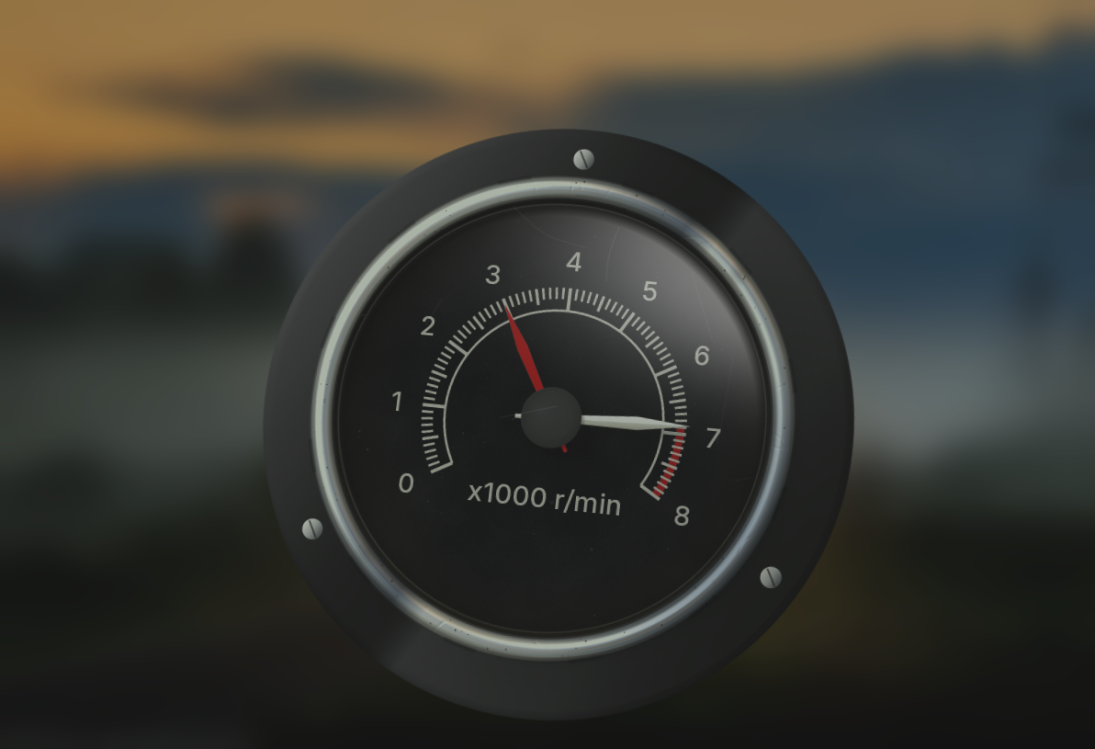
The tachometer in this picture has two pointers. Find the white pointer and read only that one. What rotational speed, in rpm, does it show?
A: 6900 rpm
